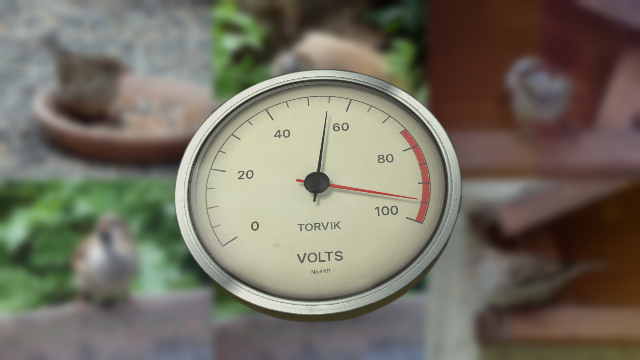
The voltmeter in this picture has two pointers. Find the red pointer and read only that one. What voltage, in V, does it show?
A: 95 V
